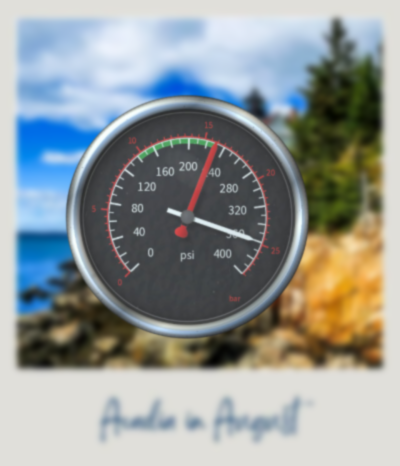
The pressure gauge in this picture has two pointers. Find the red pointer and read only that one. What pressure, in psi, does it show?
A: 230 psi
